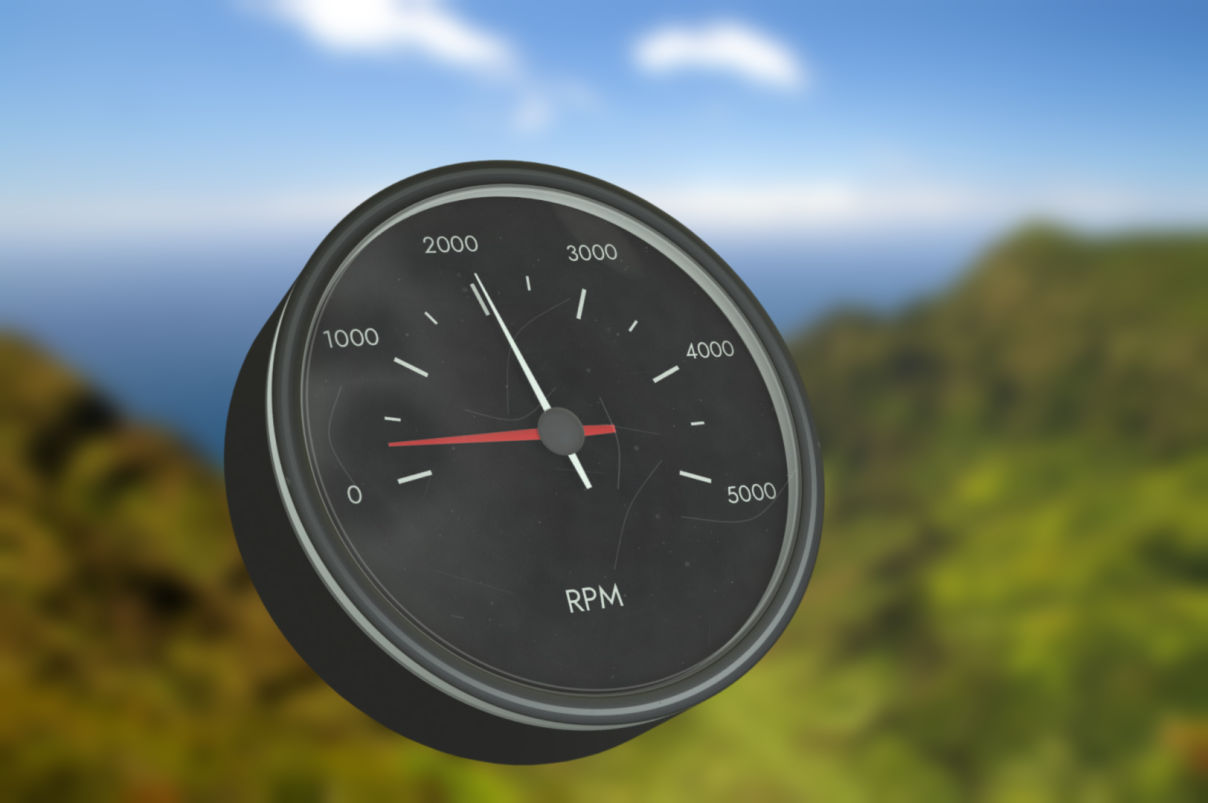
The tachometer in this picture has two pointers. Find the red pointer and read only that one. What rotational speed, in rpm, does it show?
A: 250 rpm
